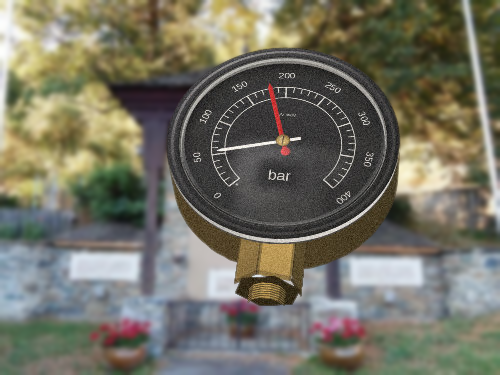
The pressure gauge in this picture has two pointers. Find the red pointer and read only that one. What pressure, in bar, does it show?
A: 180 bar
